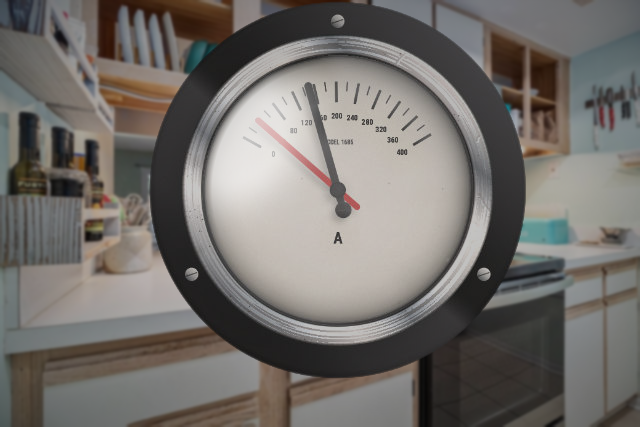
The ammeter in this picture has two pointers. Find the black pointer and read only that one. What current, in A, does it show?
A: 150 A
